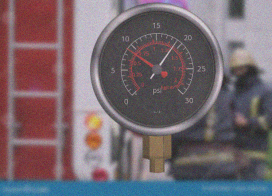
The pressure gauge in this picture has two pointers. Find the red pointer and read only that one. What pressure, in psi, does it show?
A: 9 psi
